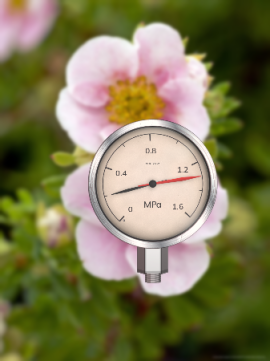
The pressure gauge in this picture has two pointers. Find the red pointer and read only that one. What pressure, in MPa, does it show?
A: 1.3 MPa
